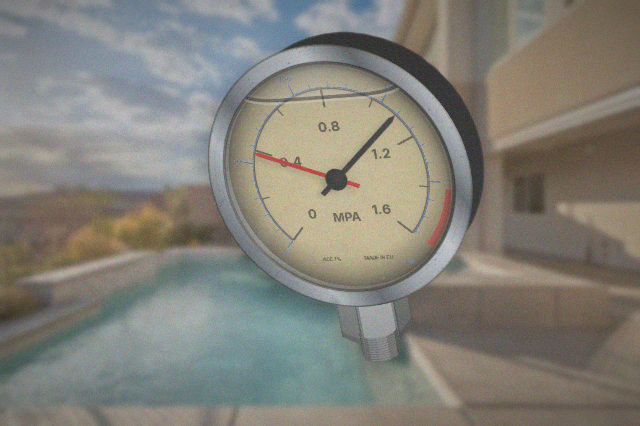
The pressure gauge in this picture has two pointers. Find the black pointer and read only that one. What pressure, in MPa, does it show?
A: 1.1 MPa
